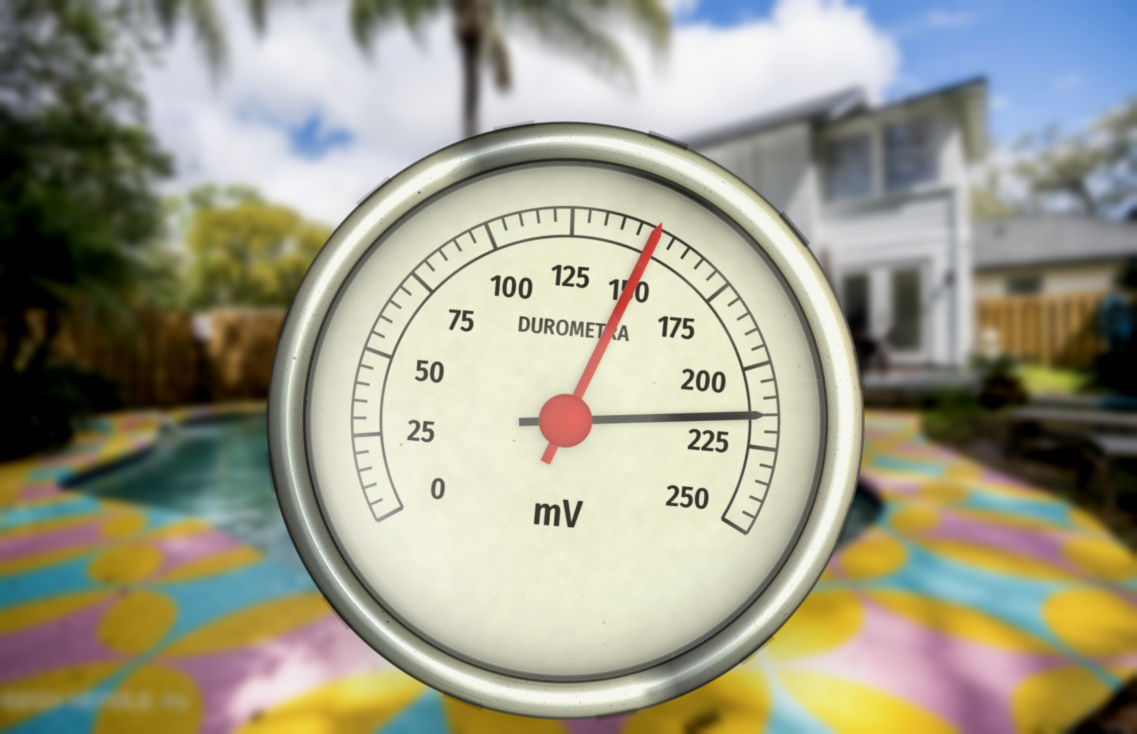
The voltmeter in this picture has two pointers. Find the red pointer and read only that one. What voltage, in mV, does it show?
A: 150 mV
